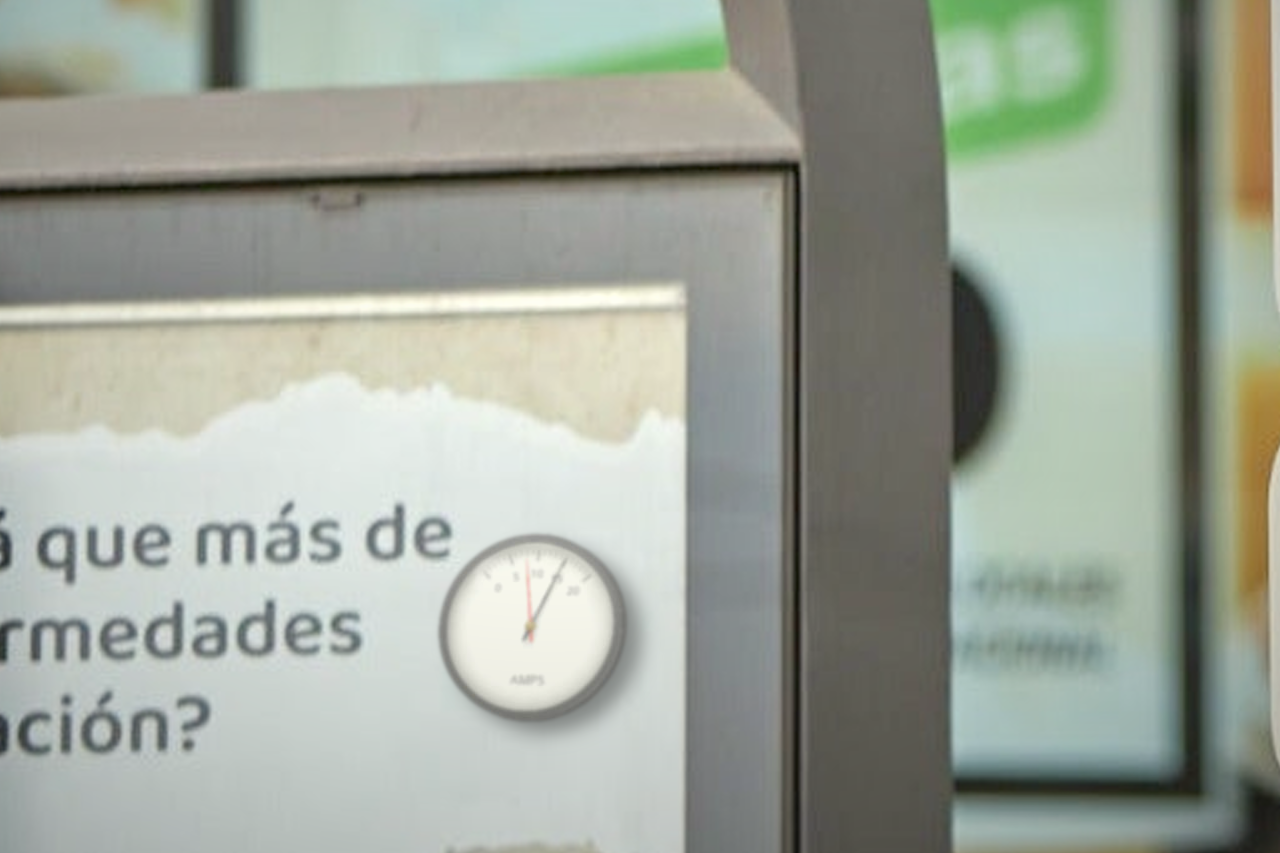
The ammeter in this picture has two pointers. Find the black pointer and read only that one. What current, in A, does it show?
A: 15 A
